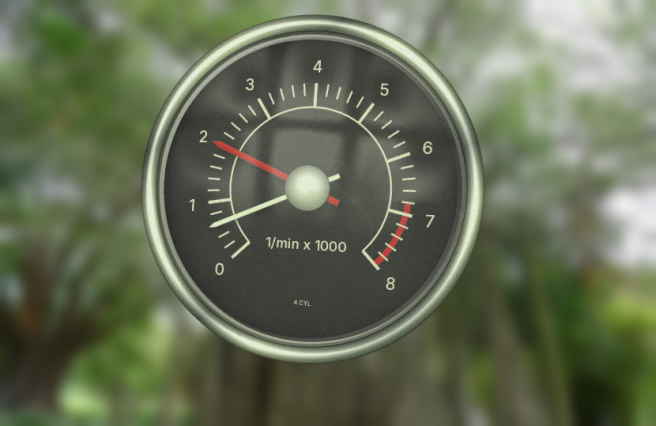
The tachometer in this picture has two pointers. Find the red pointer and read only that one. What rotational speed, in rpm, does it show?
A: 2000 rpm
